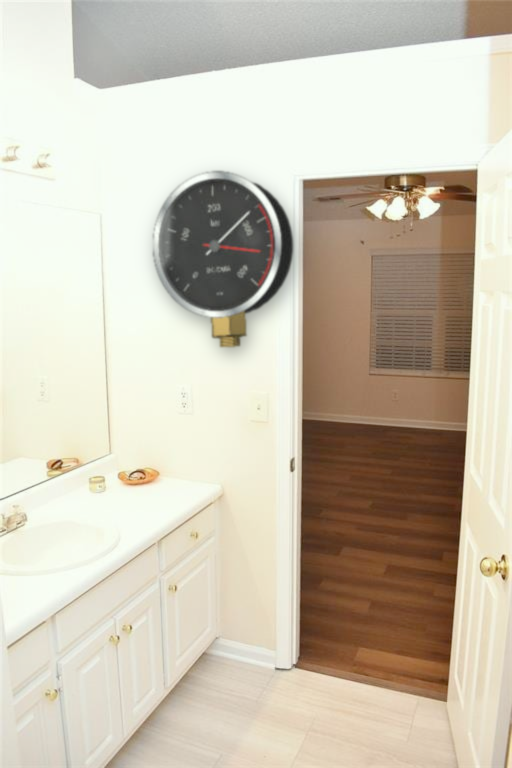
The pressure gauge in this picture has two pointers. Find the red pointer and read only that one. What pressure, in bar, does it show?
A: 350 bar
